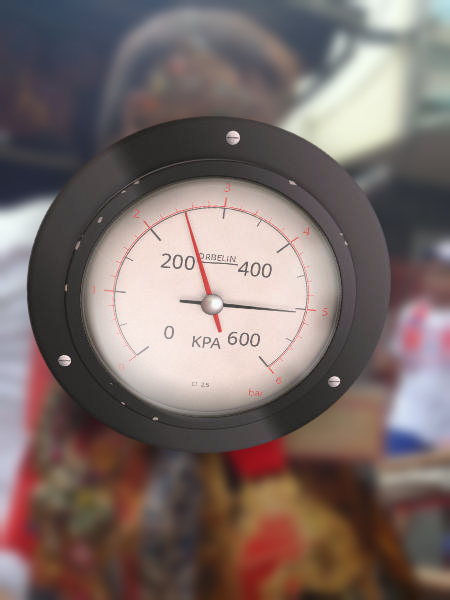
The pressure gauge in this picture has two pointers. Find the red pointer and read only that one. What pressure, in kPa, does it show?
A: 250 kPa
